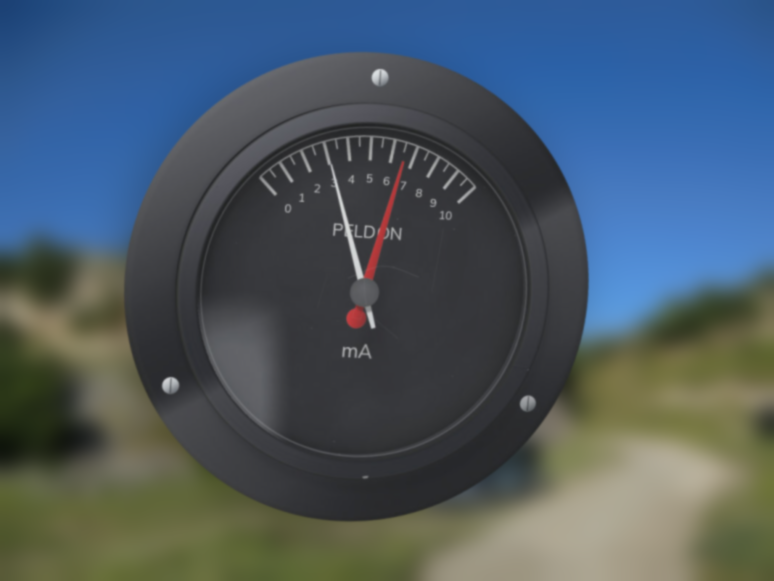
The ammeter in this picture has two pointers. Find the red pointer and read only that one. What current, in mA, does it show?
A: 6.5 mA
